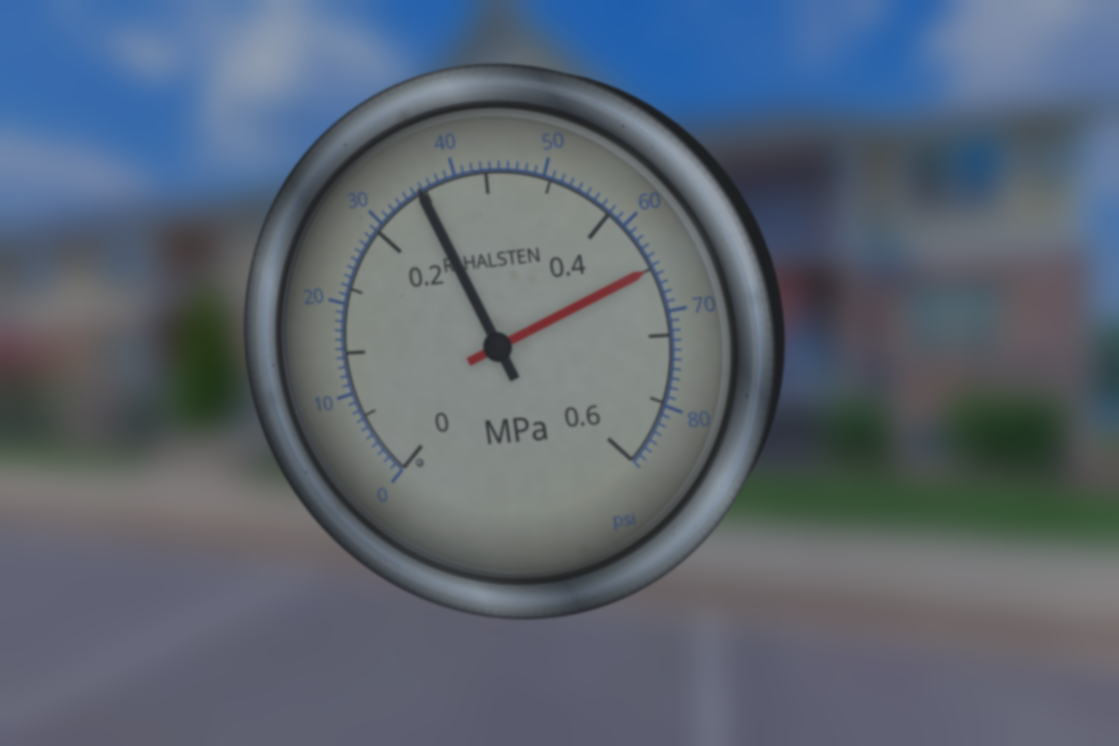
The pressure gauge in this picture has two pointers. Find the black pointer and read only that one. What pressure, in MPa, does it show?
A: 0.25 MPa
